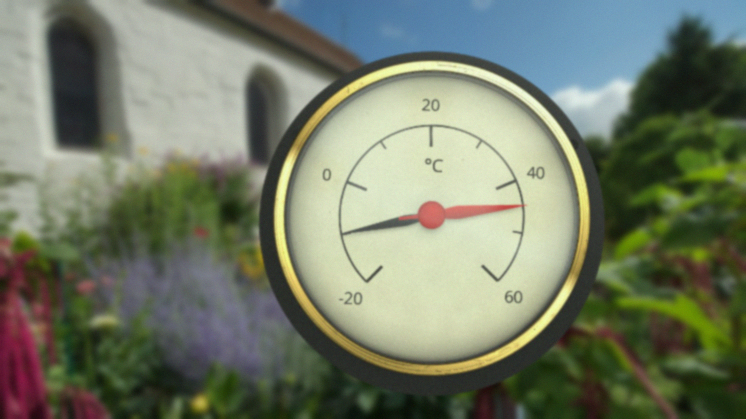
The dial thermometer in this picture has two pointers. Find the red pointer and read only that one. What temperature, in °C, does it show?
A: 45 °C
